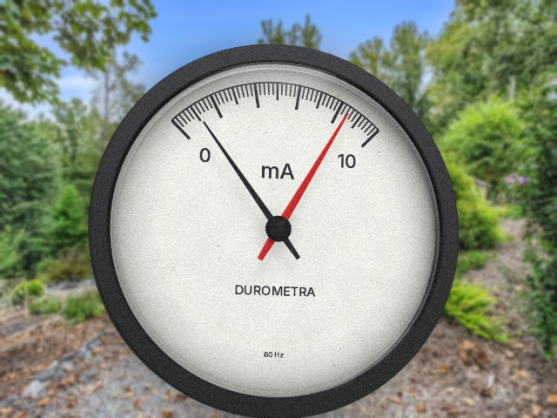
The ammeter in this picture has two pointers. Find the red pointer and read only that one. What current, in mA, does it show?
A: 8.4 mA
